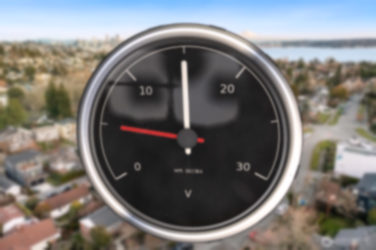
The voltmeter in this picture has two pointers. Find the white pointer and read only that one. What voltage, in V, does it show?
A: 15 V
